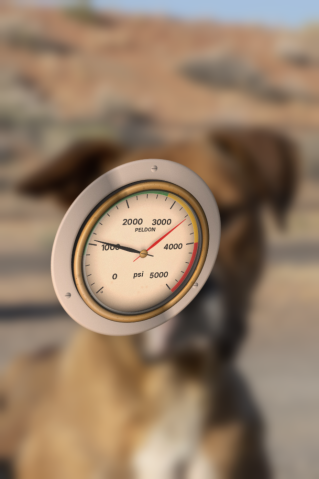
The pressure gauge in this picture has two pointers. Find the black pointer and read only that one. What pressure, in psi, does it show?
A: 1100 psi
